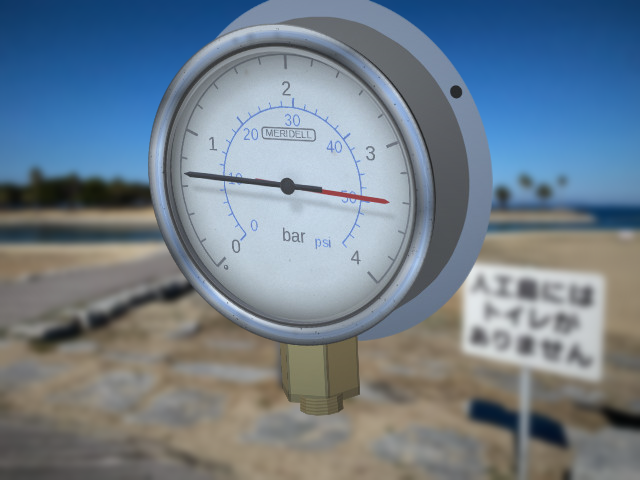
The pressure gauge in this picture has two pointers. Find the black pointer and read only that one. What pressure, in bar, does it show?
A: 0.7 bar
